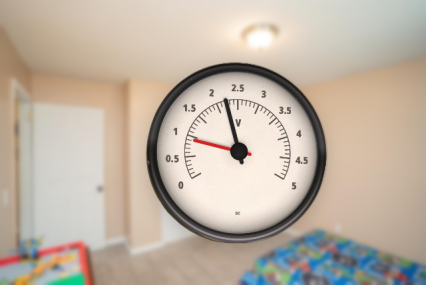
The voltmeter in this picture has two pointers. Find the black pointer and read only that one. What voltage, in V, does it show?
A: 2.2 V
